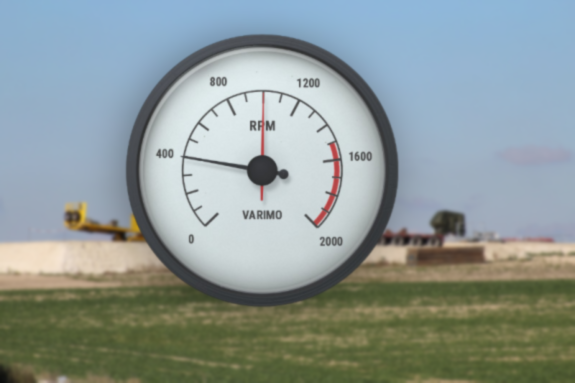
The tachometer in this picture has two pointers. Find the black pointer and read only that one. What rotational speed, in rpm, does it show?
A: 400 rpm
